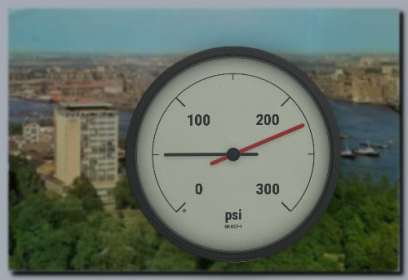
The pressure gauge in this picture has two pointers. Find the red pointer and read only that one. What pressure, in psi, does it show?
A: 225 psi
